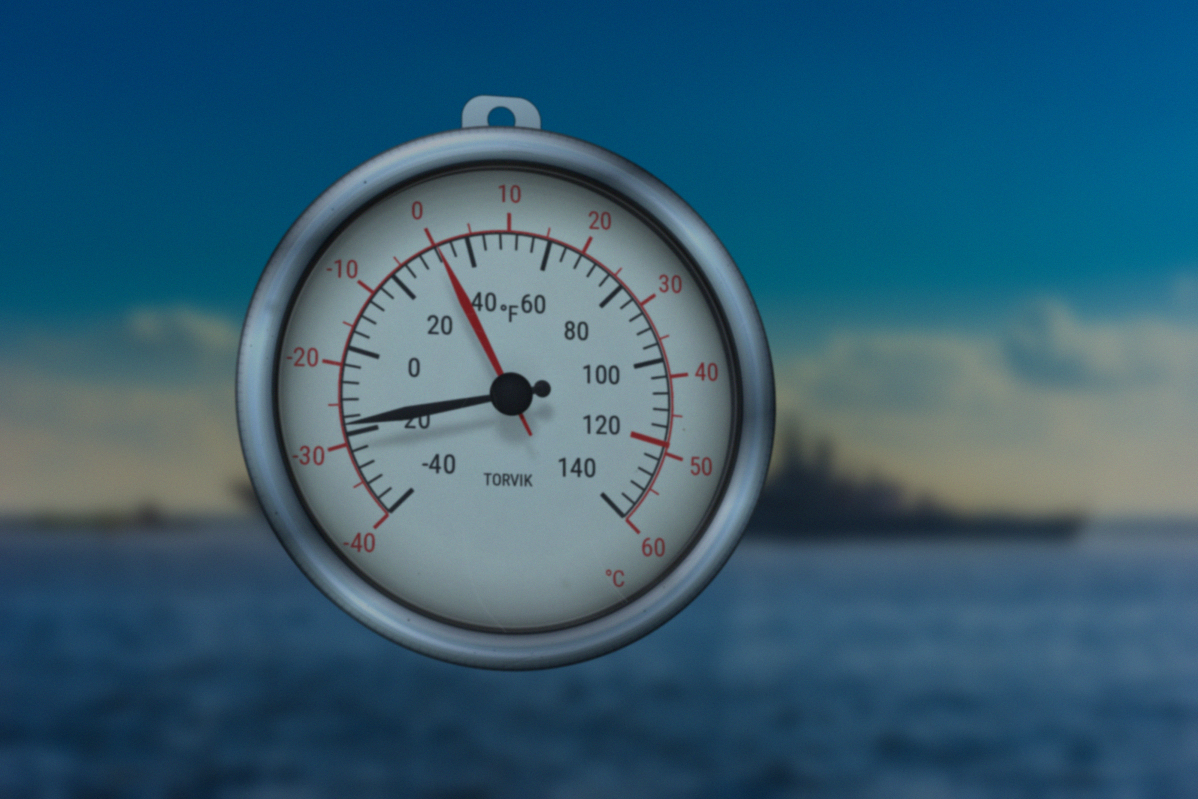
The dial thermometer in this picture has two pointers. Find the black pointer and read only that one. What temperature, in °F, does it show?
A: -18 °F
